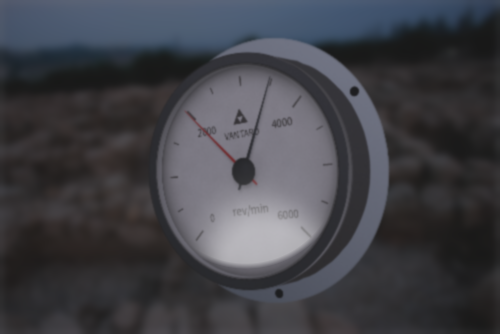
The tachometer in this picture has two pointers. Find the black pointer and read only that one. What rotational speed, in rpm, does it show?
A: 3500 rpm
